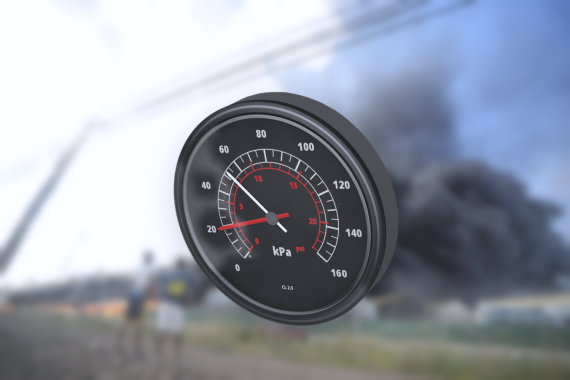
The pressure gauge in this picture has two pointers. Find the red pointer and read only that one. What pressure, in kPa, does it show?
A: 20 kPa
